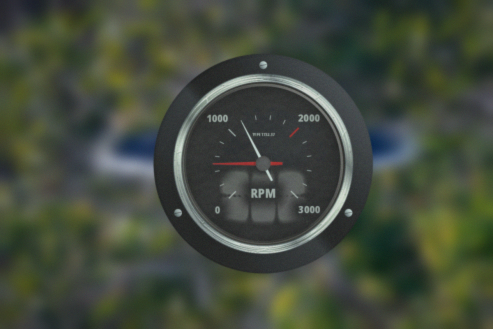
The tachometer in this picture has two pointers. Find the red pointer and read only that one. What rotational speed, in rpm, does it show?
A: 500 rpm
